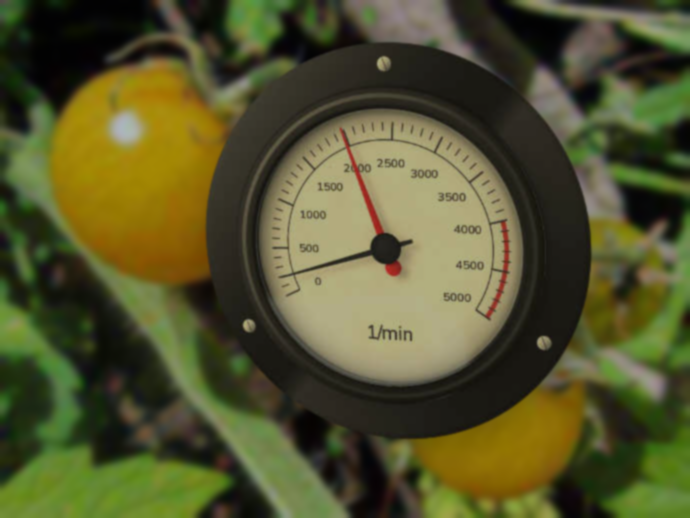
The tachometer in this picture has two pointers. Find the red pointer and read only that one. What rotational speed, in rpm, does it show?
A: 2000 rpm
